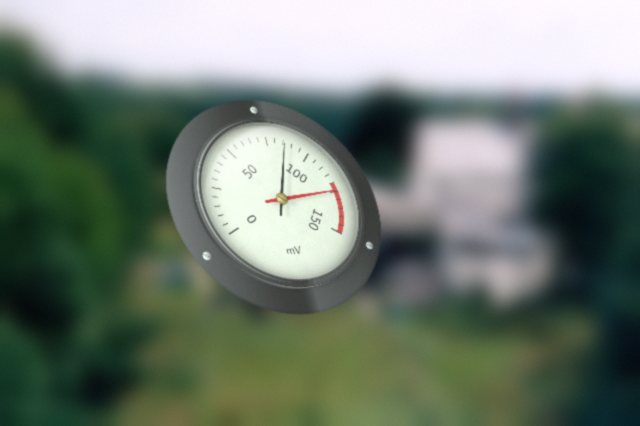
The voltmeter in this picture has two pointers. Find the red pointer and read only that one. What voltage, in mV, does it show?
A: 125 mV
